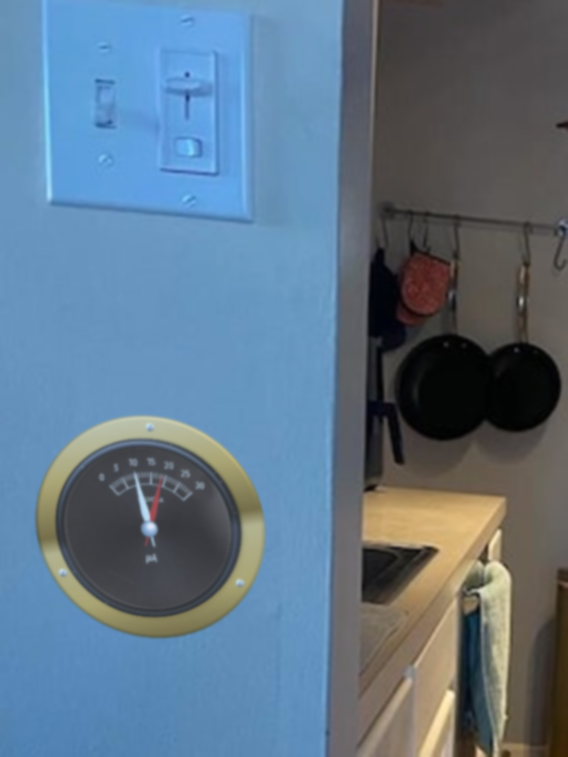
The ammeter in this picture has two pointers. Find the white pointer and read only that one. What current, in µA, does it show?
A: 10 µA
